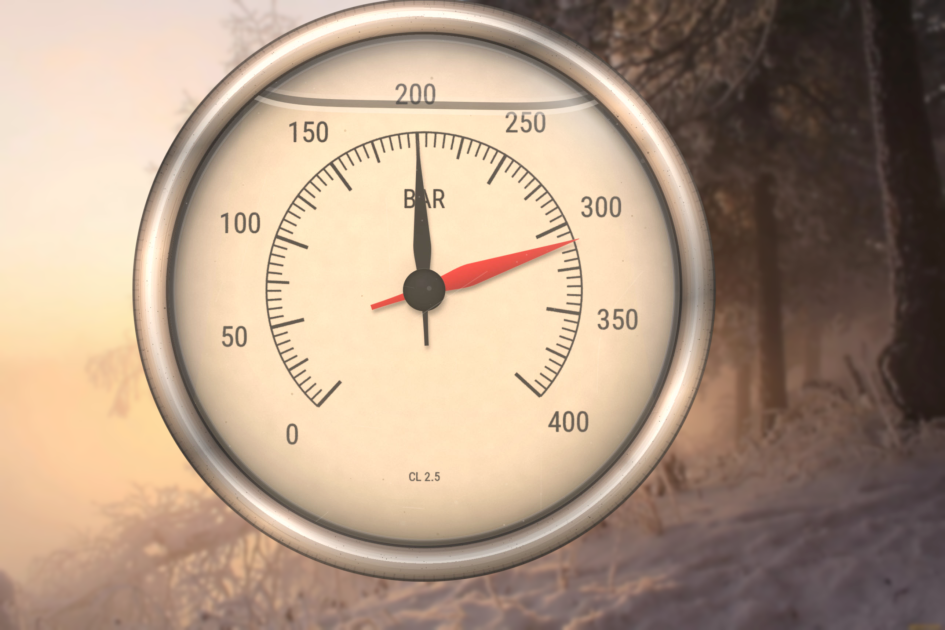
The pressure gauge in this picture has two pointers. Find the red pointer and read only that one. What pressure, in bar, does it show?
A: 310 bar
